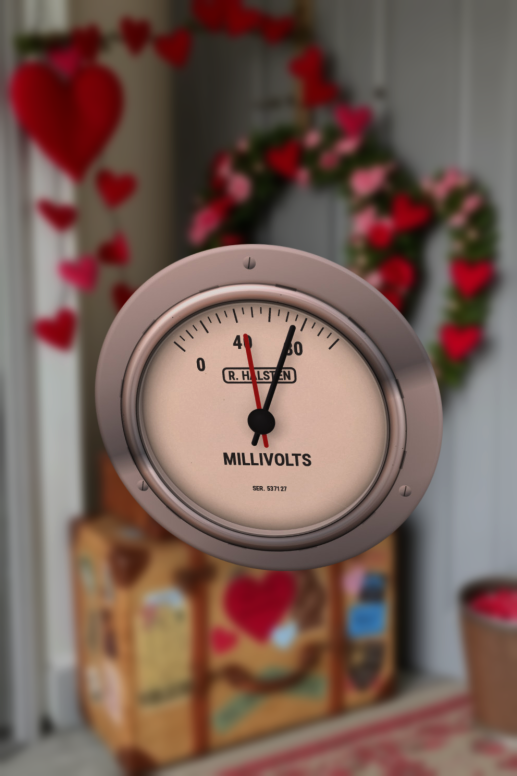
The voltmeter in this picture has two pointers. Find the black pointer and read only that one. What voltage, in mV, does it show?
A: 75 mV
